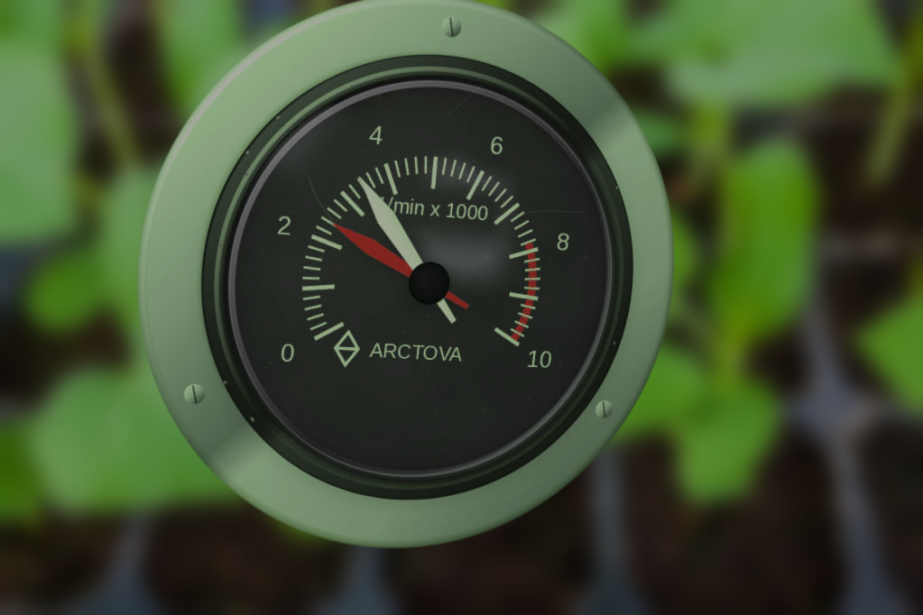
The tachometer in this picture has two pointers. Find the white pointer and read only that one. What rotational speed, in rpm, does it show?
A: 3400 rpm
